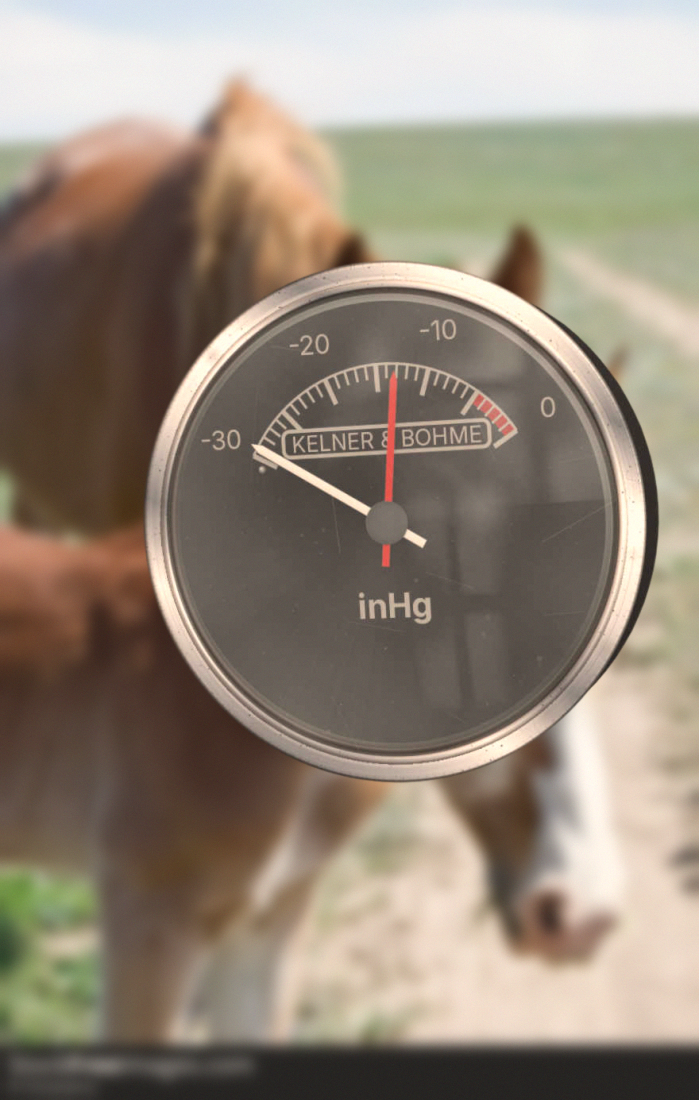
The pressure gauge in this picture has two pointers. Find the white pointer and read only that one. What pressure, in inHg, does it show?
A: -29 inHg
